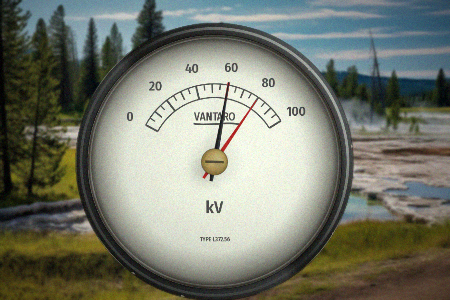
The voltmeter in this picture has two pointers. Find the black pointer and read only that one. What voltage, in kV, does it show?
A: 60 kV
